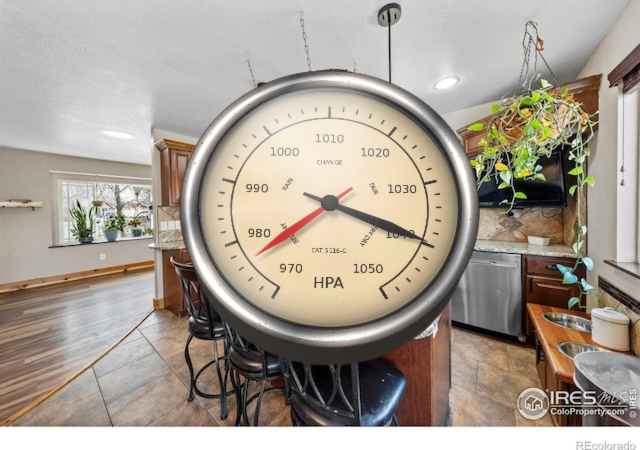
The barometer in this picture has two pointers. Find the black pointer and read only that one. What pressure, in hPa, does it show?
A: 1040 hPa
